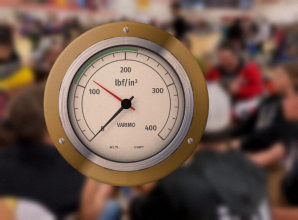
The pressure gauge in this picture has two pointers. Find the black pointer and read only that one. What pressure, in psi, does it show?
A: 0 psi
